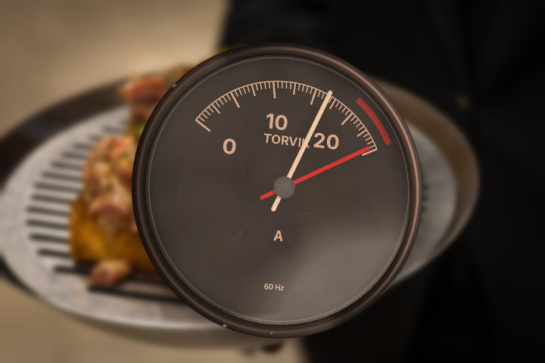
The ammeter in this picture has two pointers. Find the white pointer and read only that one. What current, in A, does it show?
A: 16.5 A
